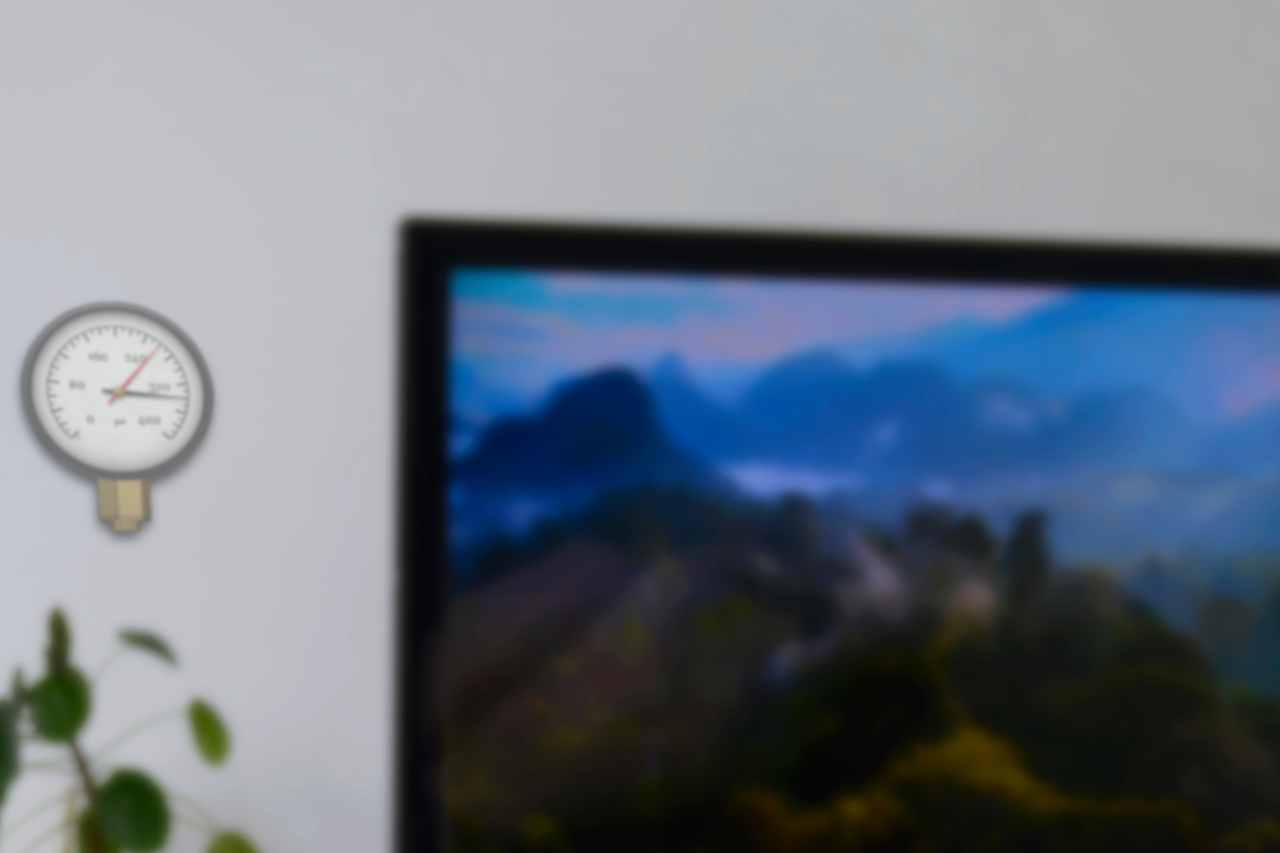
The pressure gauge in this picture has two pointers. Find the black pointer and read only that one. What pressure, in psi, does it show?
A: 340 psi
